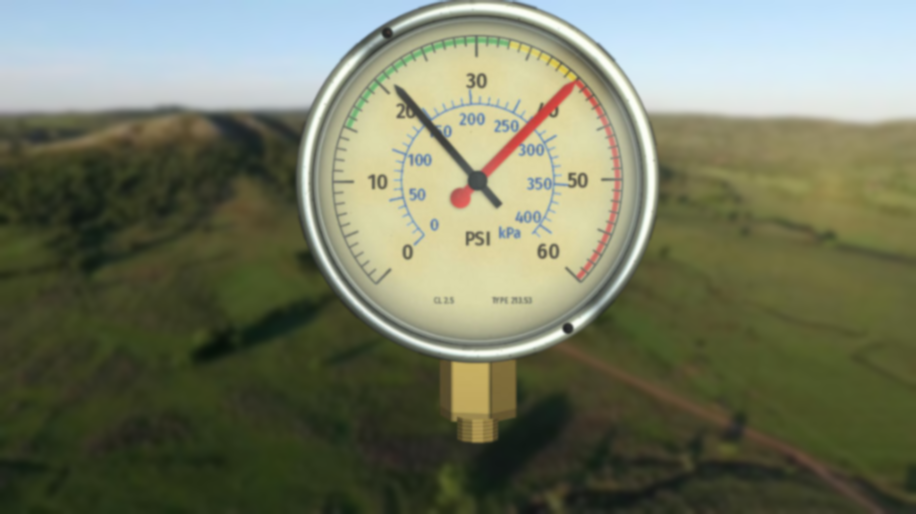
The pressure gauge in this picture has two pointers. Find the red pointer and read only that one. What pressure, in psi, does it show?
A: 40 psi
